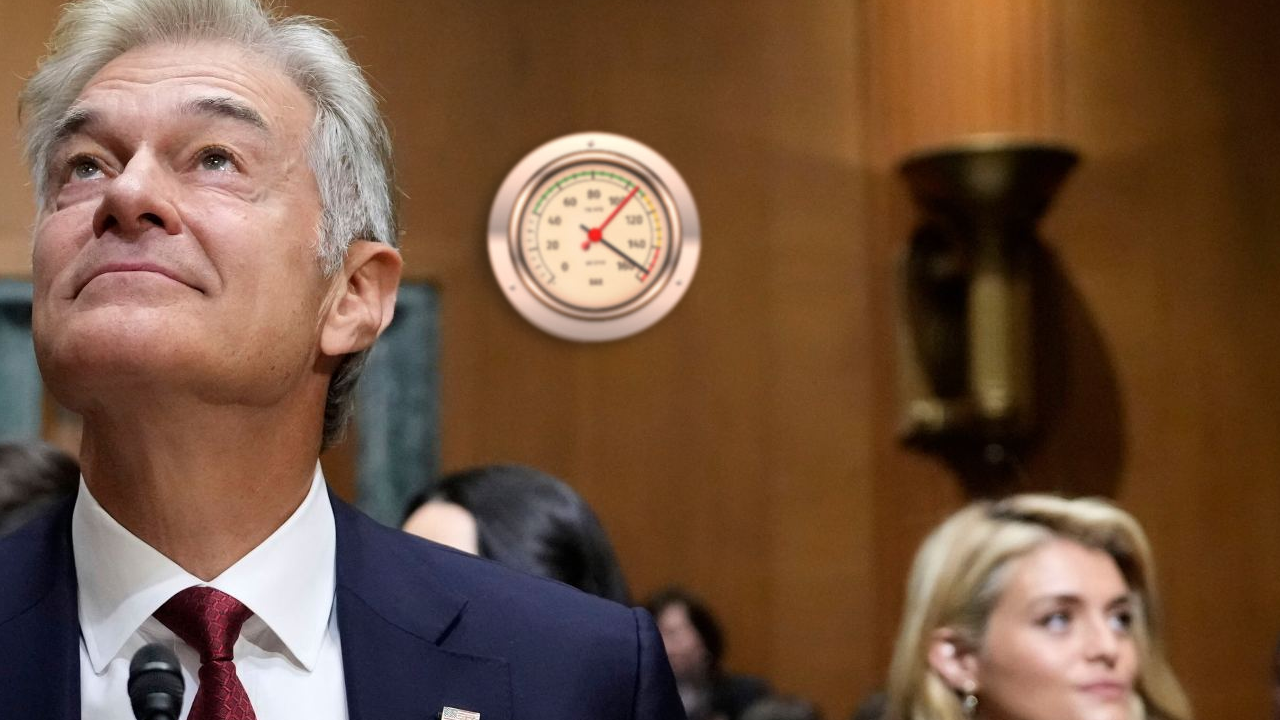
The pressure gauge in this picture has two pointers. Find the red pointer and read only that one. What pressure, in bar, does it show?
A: 105 bar
